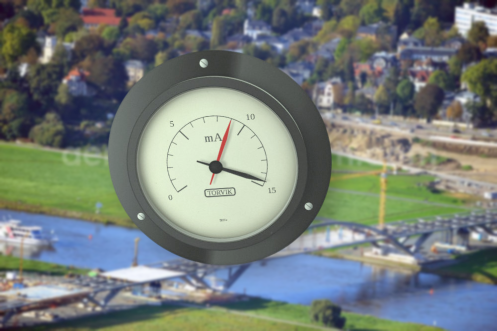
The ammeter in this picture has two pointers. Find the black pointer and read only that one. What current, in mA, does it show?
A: 14.5 mA
